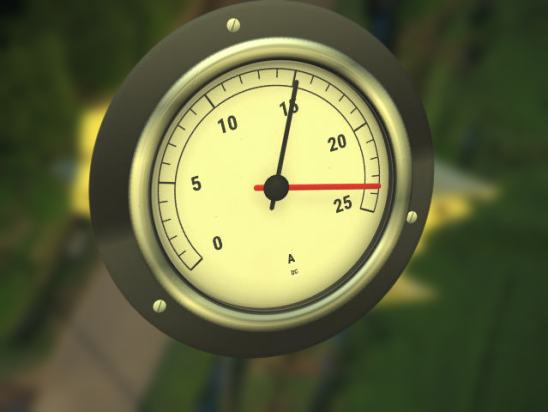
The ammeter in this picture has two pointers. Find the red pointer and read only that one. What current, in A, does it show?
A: 23.5 A
